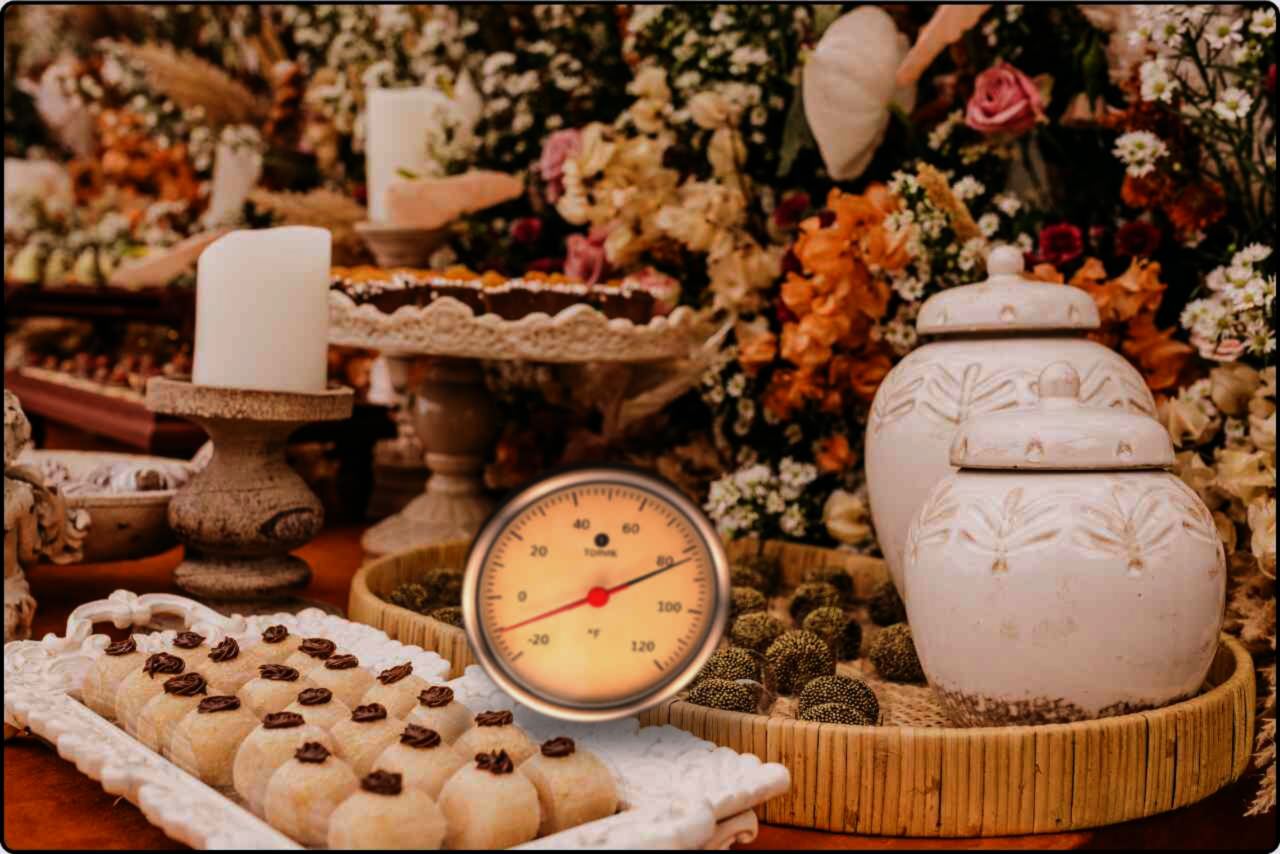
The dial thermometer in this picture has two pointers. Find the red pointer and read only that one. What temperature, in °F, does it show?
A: -10 °F
